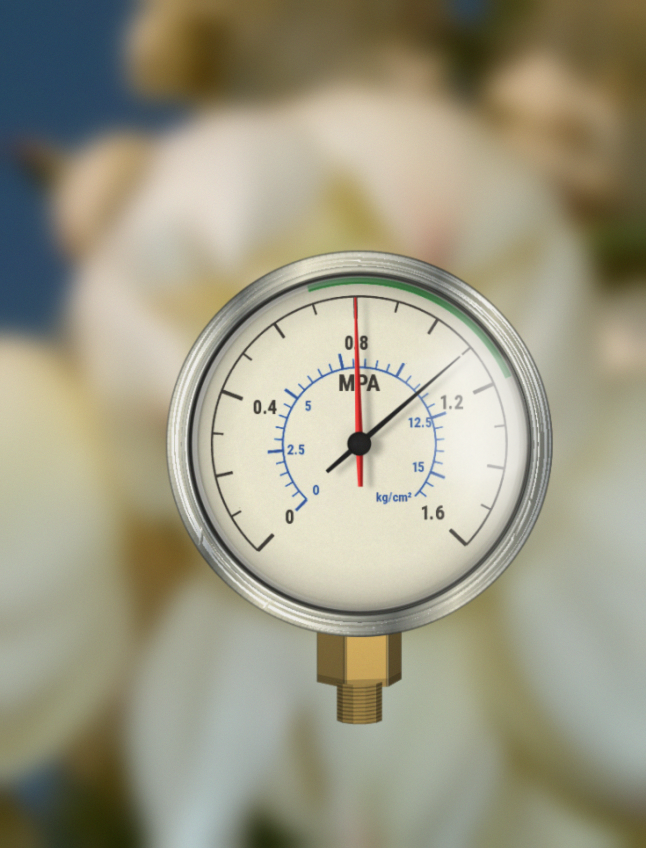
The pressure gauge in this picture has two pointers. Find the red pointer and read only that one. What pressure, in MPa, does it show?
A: 0.8 MPa
